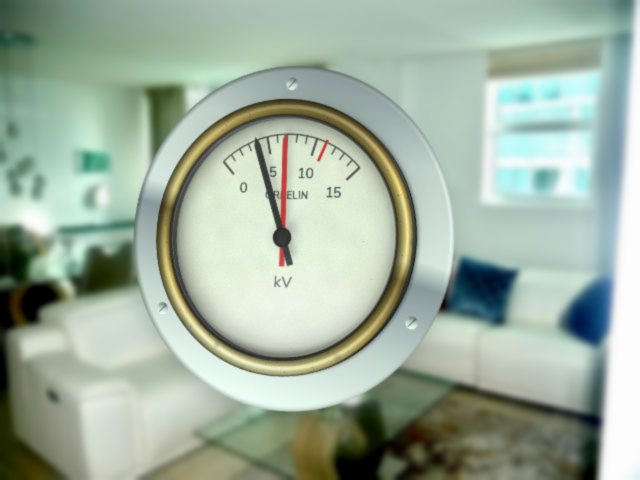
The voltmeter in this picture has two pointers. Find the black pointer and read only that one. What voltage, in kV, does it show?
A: 4 kV
